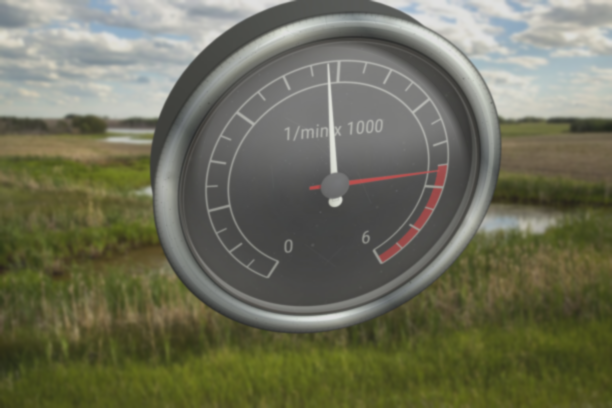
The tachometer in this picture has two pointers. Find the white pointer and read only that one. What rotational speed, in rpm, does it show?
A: 2875 rpm
